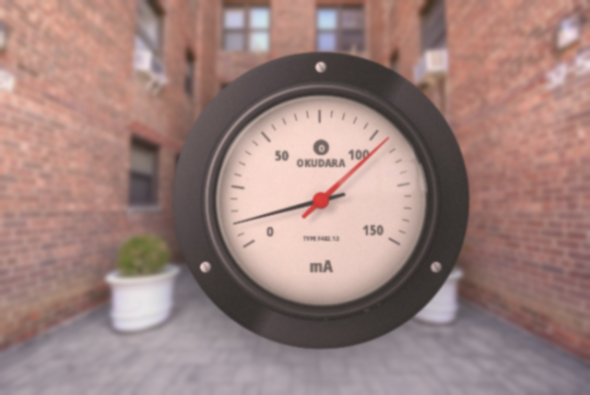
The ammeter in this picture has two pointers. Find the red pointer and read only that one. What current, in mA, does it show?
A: 105 mA
